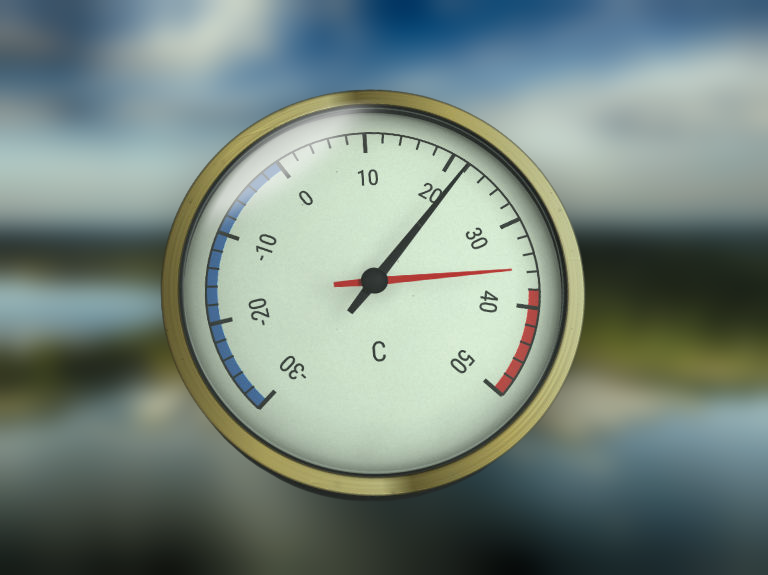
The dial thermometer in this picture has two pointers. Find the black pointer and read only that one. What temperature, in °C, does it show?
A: 22 °C
